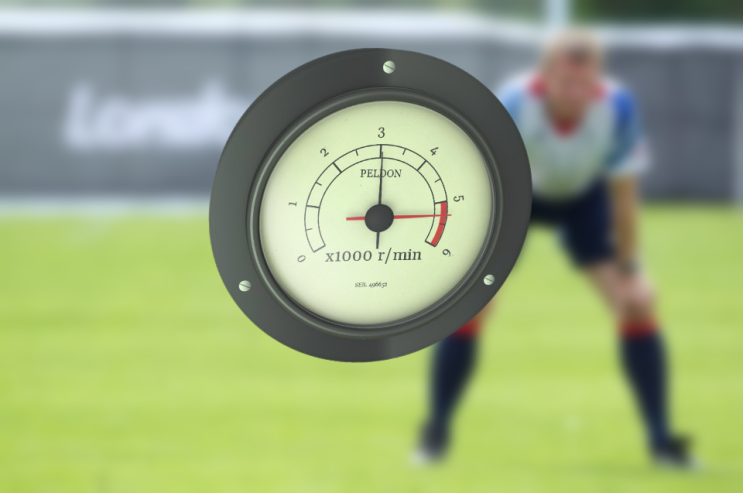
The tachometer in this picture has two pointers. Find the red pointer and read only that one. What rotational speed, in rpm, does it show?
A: 5250 rpm
